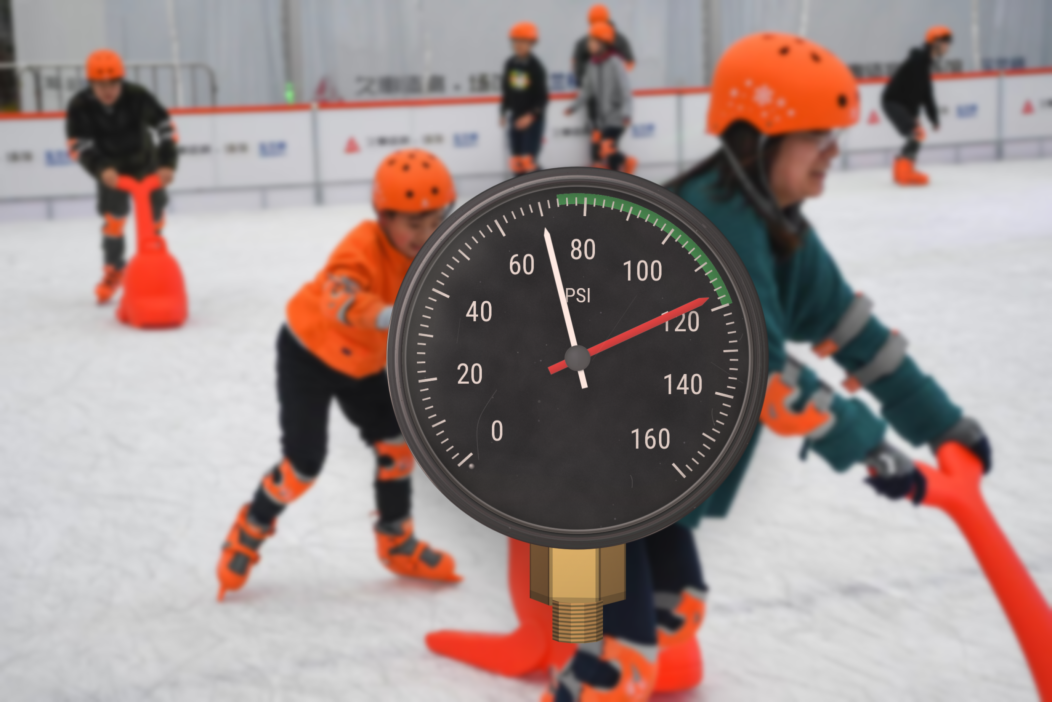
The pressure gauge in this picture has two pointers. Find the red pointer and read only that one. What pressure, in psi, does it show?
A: 117 psi
